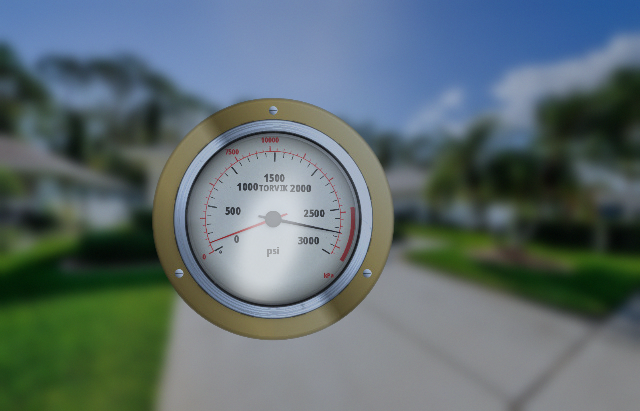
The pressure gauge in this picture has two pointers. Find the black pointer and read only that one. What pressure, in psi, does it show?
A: 2750 psi
